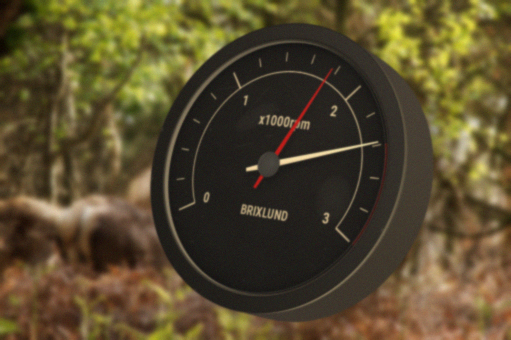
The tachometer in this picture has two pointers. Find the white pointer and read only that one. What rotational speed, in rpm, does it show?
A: 2400 rpm
